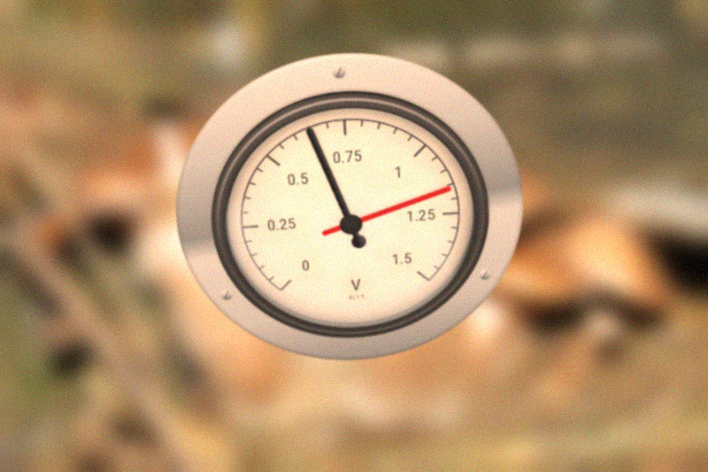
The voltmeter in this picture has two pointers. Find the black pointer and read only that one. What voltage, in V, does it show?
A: 0.65 V
